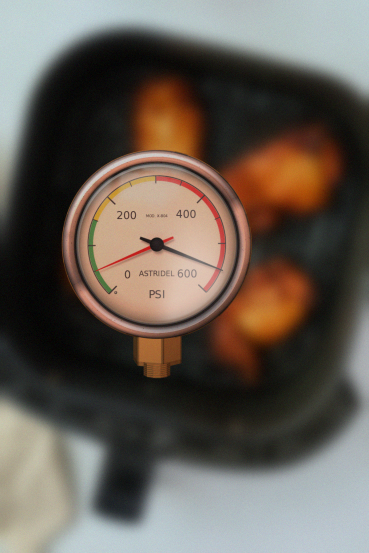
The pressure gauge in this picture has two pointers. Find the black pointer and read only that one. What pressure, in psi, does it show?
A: 550 psi
